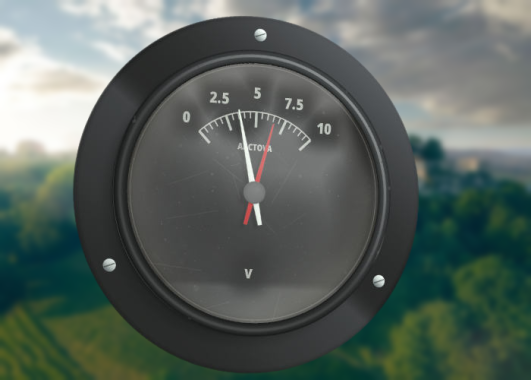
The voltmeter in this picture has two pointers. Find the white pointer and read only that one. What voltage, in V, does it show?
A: 3.5 V
